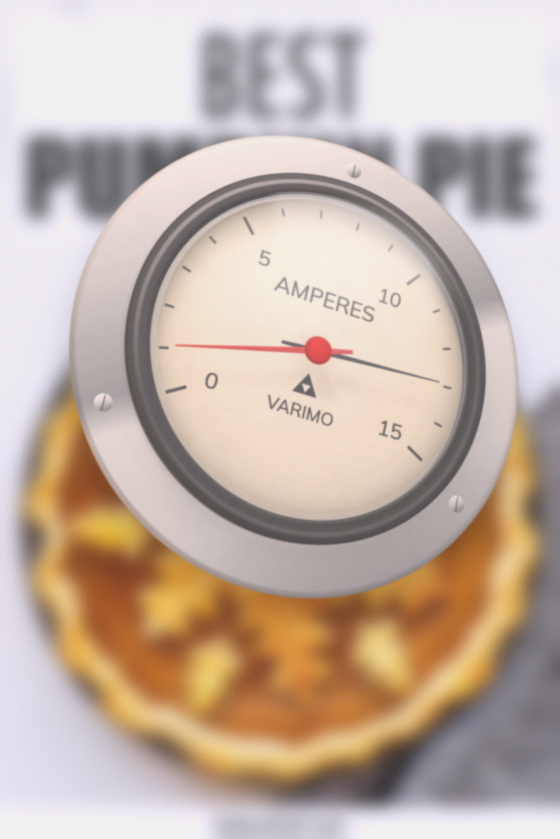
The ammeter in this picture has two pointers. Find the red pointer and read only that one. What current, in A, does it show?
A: 1 A
